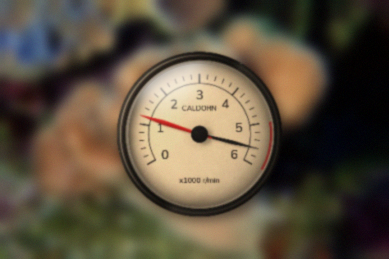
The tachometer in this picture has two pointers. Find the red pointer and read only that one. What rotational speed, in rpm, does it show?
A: 1200 rpm
